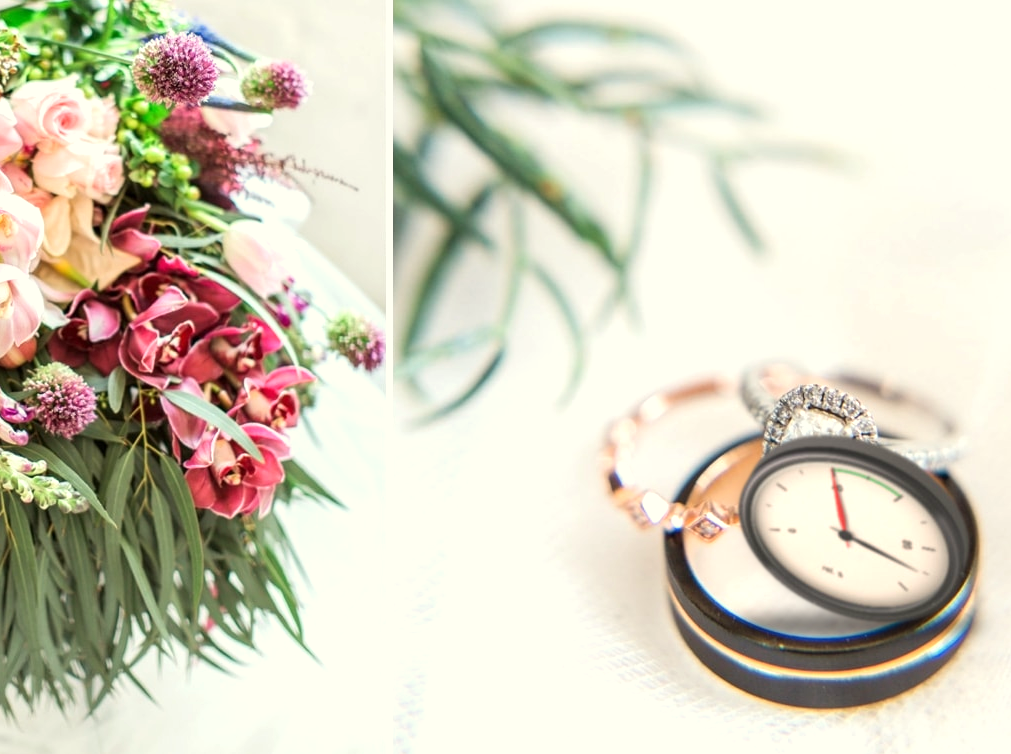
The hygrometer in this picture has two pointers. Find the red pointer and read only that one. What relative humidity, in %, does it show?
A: 40 %
